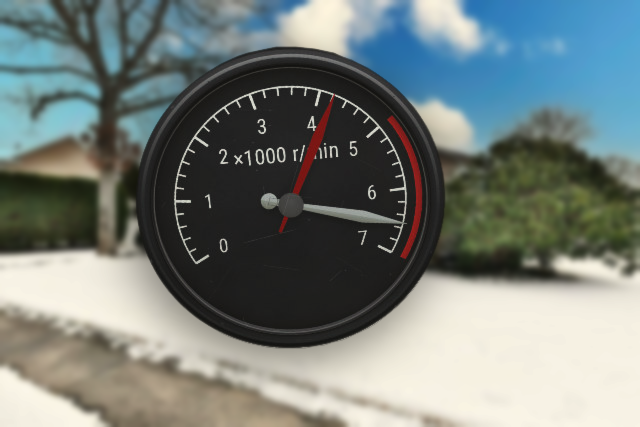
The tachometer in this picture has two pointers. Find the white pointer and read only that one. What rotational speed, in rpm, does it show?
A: 6500 rpm
